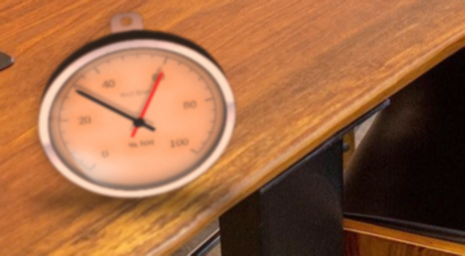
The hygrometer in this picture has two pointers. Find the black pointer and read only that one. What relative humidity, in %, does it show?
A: 32 %
